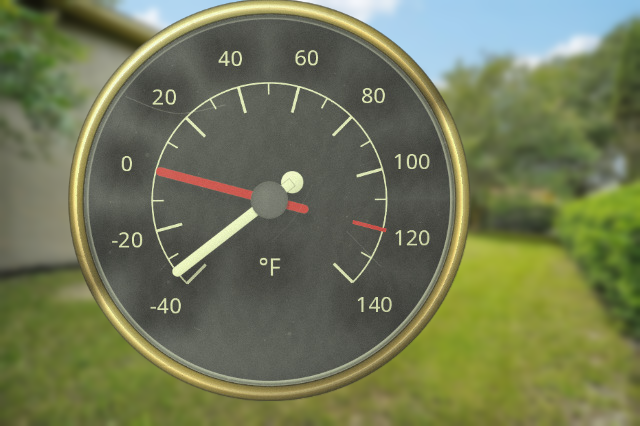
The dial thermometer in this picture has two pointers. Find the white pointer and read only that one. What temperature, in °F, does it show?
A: -35 °F
